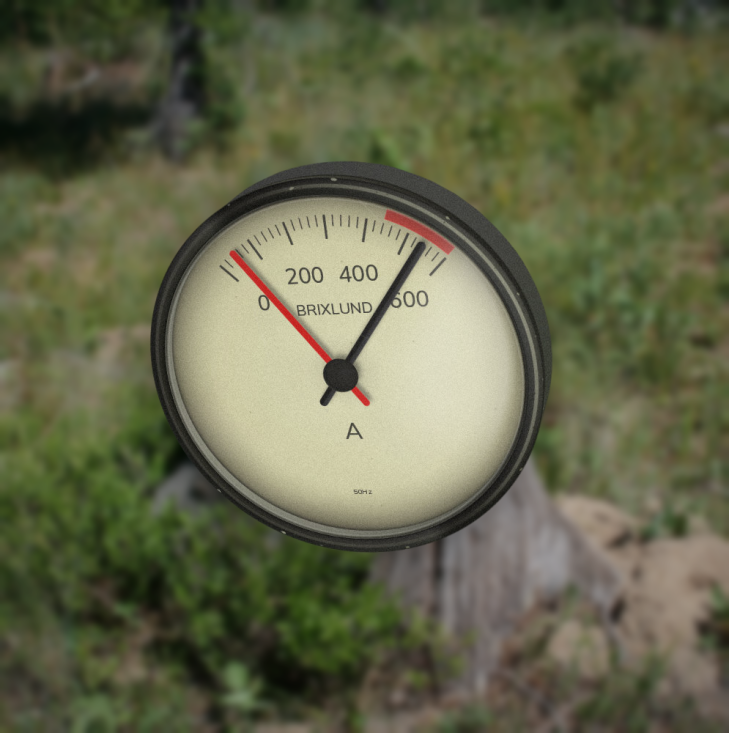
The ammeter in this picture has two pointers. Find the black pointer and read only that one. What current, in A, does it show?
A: 540 A
